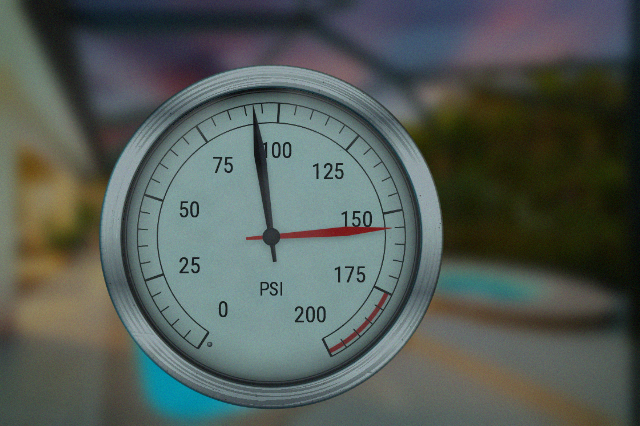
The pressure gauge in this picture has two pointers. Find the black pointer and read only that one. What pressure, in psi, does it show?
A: 92.5 psi
